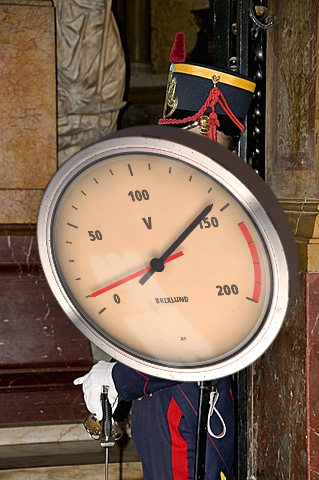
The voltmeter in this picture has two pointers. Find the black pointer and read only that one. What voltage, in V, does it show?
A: 145 V
